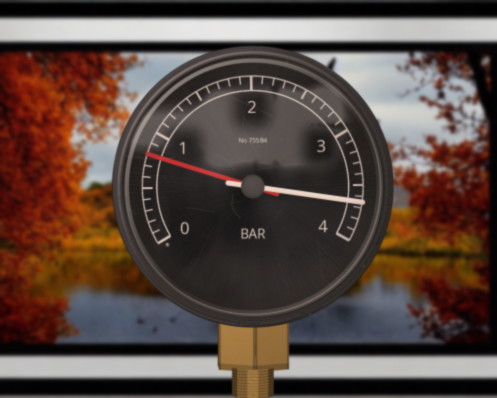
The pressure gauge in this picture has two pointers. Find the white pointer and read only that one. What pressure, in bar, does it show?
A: 3.65 bar
